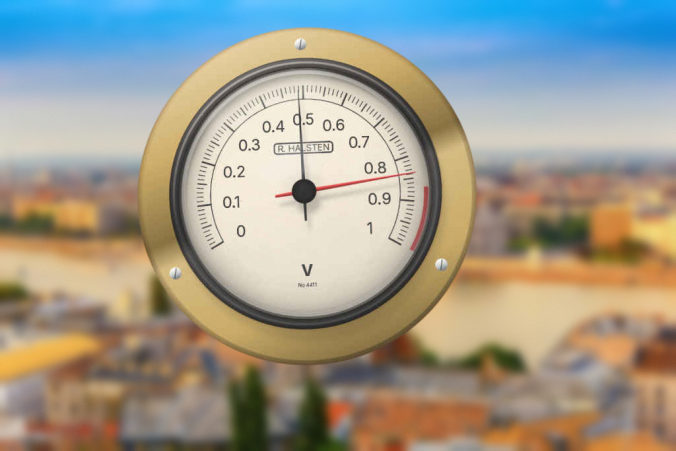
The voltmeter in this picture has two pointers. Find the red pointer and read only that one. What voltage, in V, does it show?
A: 0.84 V
